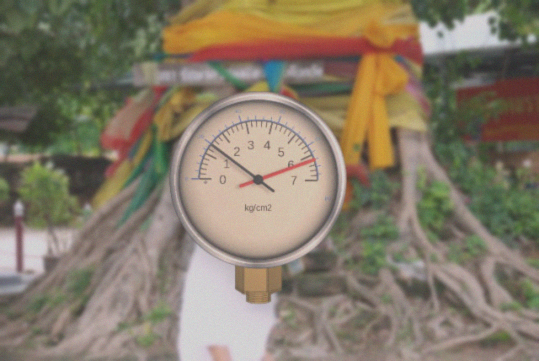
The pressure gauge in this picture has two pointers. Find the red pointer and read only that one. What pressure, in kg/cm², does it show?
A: 6.2 kg/cm²
